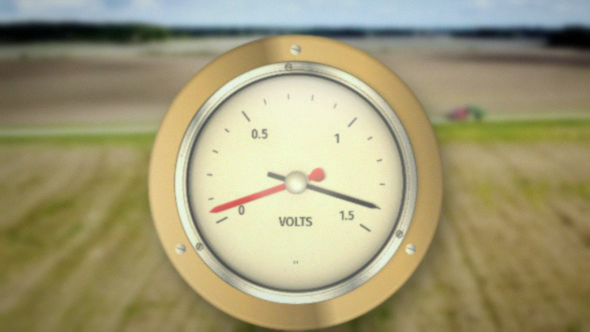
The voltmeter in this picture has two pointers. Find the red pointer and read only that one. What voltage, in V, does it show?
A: 0.05 V
